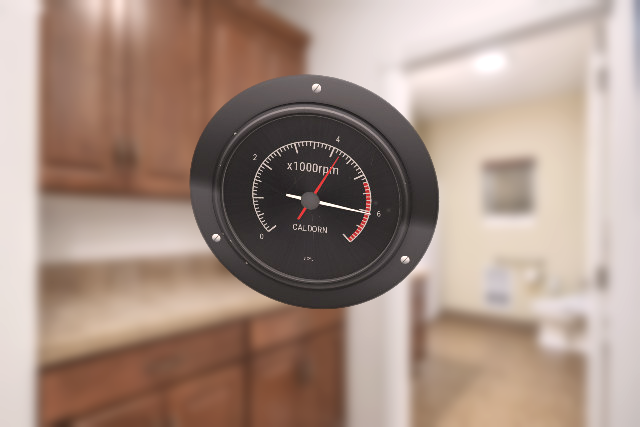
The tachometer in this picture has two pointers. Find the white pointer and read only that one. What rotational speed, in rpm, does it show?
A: 6000 rpm
